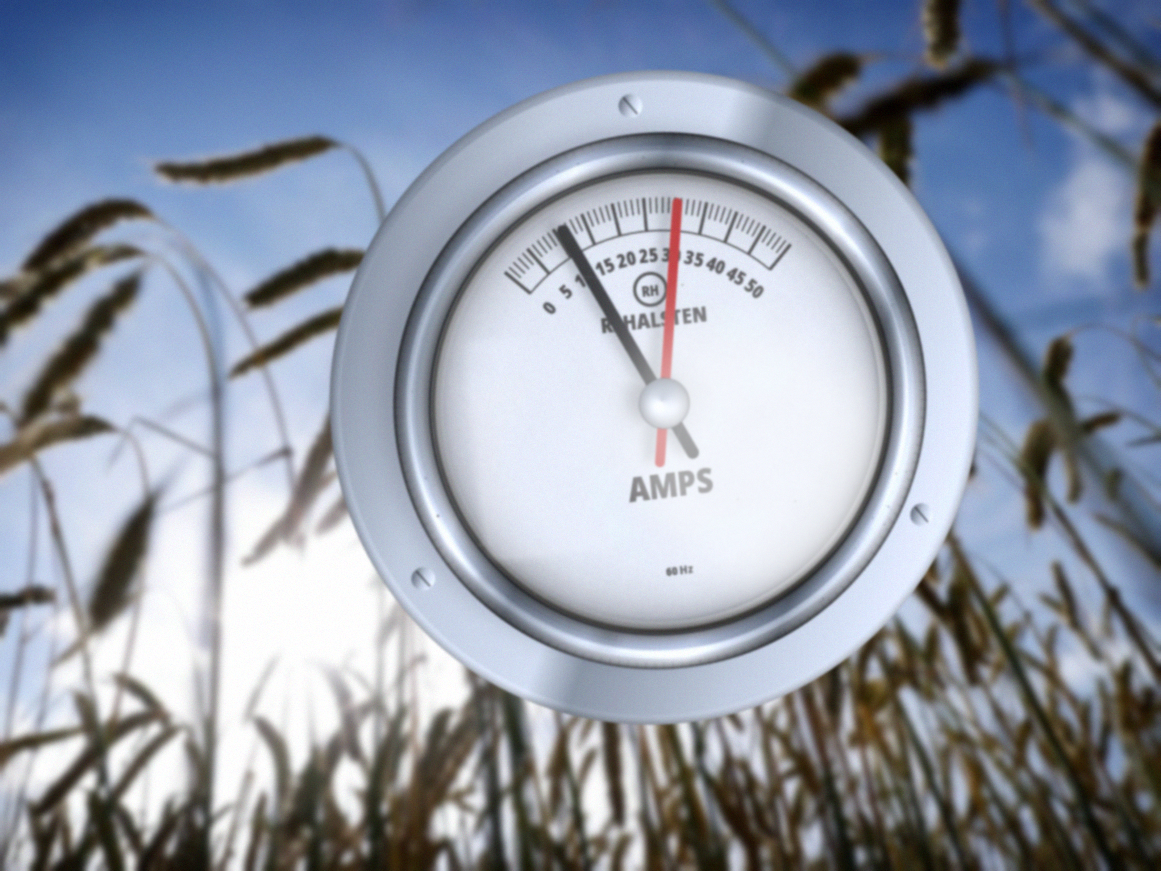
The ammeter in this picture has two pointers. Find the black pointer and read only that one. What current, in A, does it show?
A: 11 A
